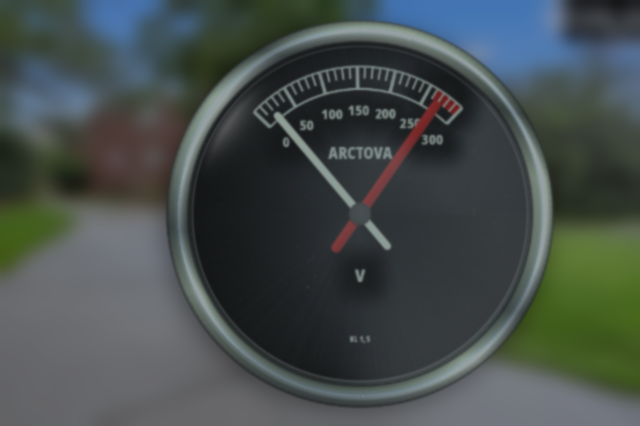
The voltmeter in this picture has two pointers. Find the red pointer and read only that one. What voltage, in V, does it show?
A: 270 V
